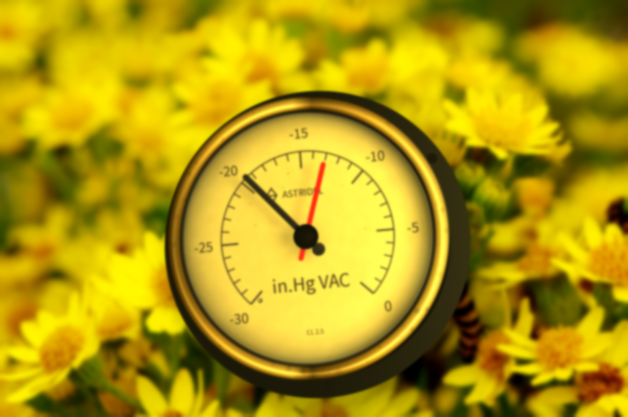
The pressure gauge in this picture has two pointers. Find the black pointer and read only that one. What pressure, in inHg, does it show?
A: -19.5 inHg
